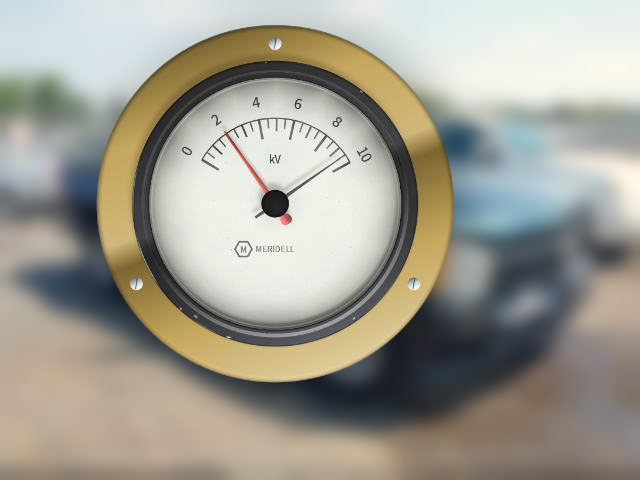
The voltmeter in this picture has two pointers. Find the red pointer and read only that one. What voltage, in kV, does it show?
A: 2 kV
